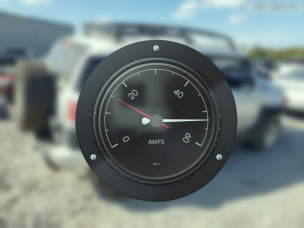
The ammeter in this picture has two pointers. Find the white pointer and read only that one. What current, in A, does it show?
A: 52.5 A
